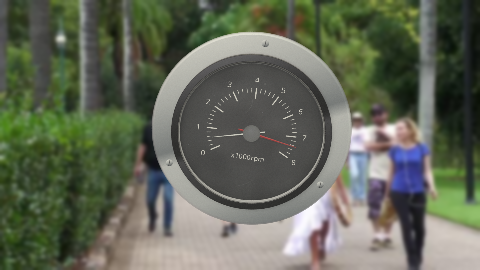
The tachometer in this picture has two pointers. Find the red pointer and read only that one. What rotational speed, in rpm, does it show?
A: 7400 rpm
